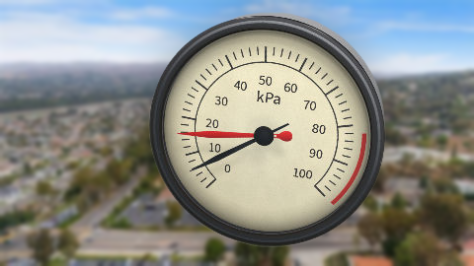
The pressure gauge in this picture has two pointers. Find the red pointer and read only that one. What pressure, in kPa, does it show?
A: 16 kPa
